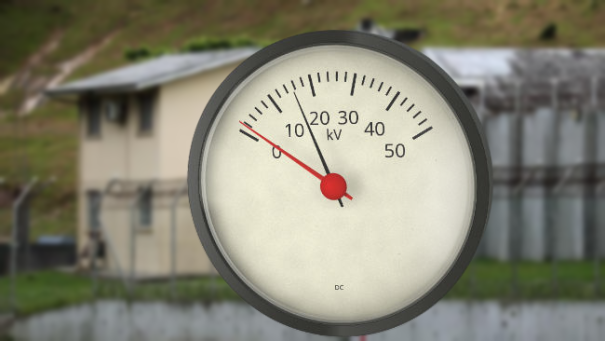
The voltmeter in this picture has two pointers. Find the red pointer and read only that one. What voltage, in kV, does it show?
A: 2 kV
